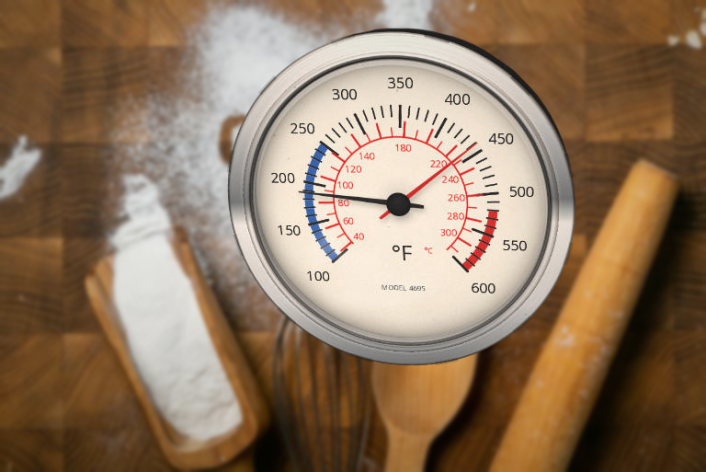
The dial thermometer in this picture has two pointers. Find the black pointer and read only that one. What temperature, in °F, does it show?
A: 190 °F
